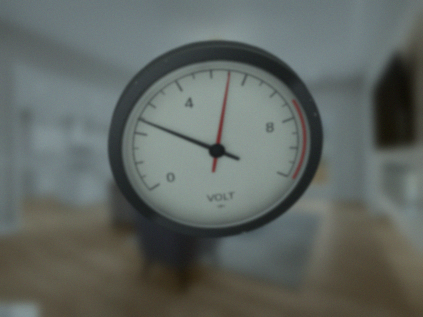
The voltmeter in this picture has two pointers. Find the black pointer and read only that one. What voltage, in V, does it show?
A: 2.5 V
